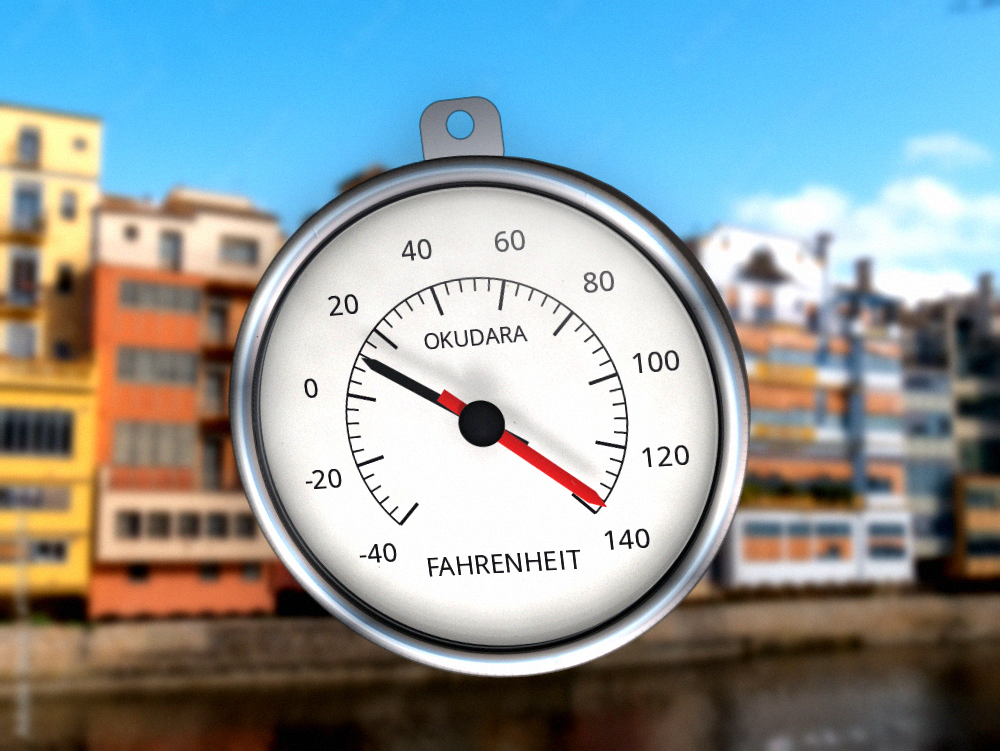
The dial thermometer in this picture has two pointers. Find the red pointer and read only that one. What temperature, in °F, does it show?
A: 136 °F
